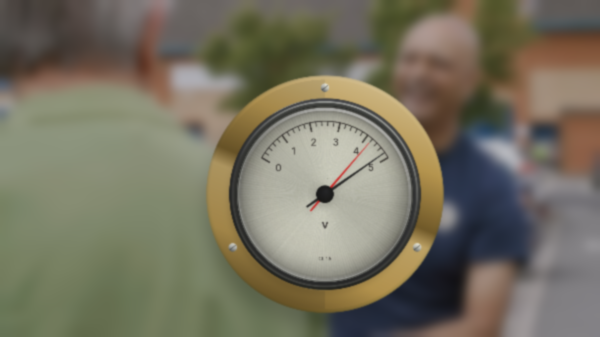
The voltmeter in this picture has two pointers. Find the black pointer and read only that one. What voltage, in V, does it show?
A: 4.8 V
